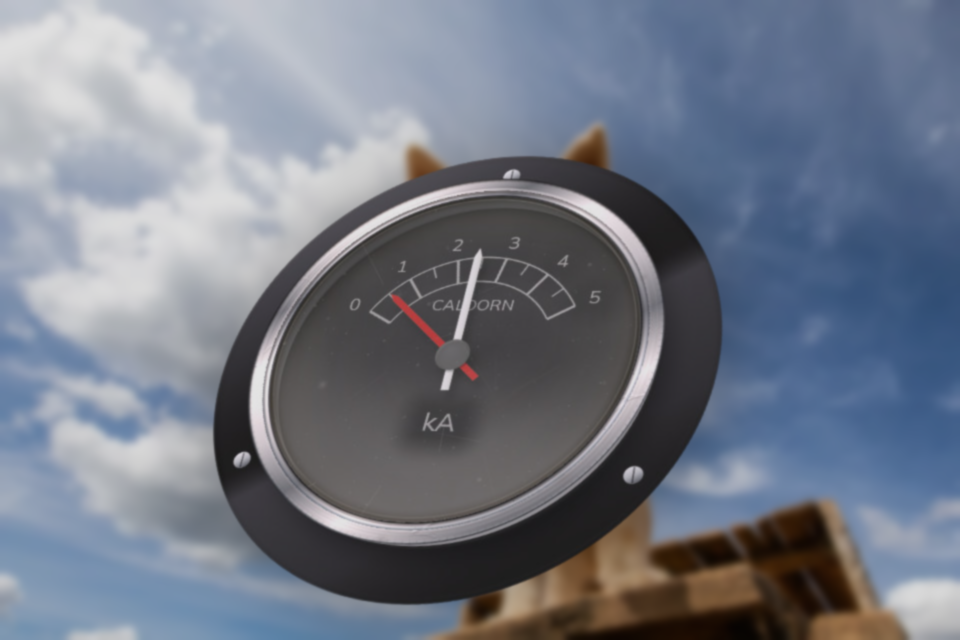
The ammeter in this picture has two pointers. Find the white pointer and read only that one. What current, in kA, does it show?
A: 2.5 kA
